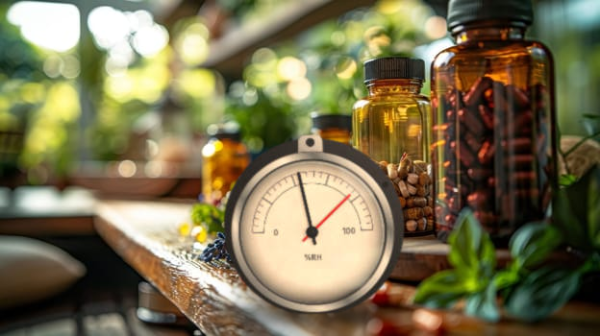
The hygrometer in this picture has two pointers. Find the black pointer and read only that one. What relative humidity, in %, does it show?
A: 44 %
